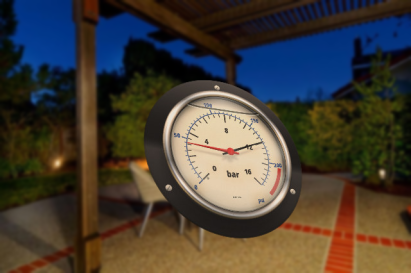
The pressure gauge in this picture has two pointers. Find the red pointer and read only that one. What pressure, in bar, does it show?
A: 3 bar
